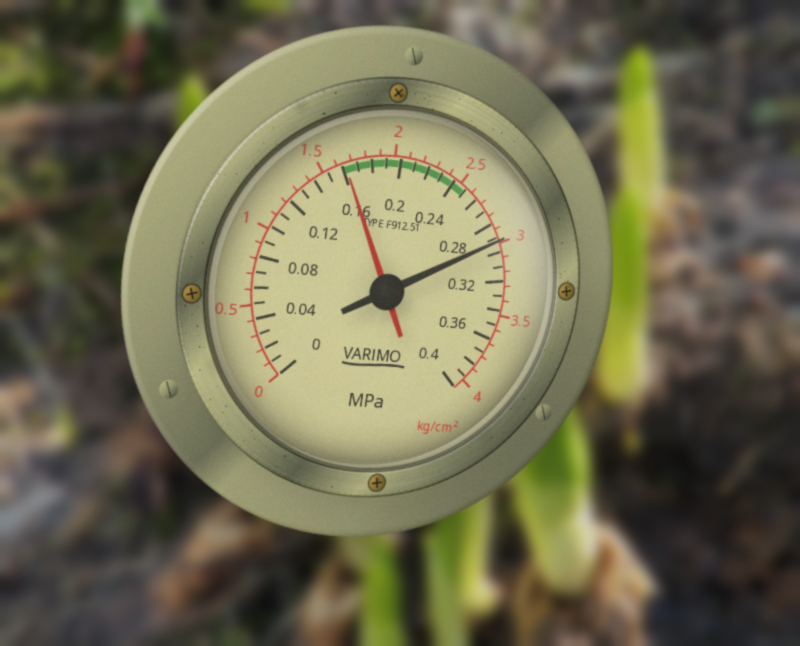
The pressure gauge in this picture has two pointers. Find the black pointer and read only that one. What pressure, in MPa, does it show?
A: 0.29 MPa
